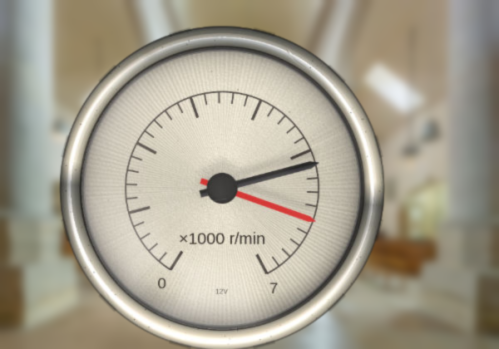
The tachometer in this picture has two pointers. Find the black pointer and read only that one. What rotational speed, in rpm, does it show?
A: 5200 rpm
